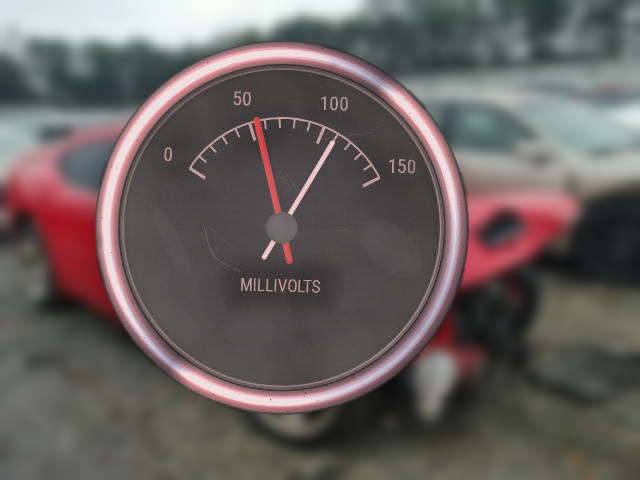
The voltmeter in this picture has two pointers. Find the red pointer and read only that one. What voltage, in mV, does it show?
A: 55 mV
